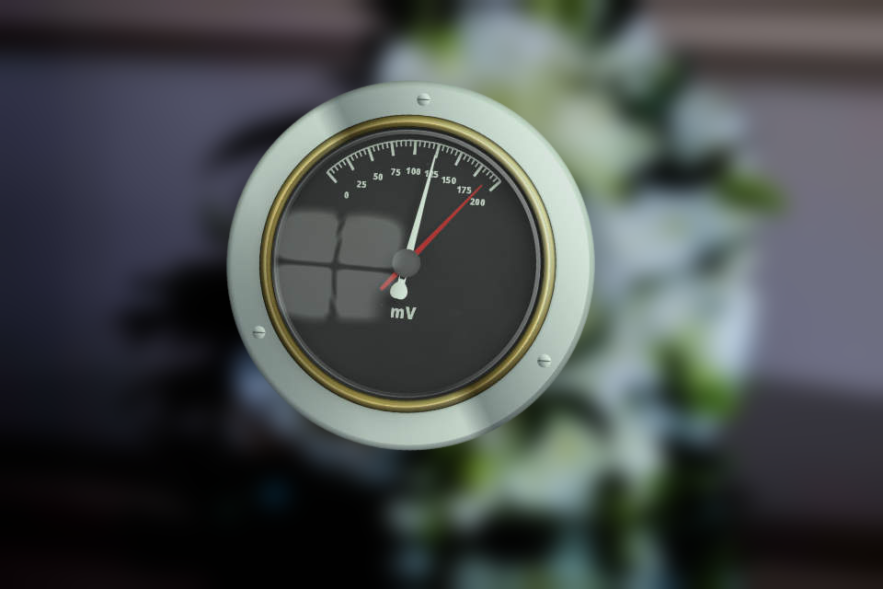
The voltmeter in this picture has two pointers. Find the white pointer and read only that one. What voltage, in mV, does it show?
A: 125 mV
